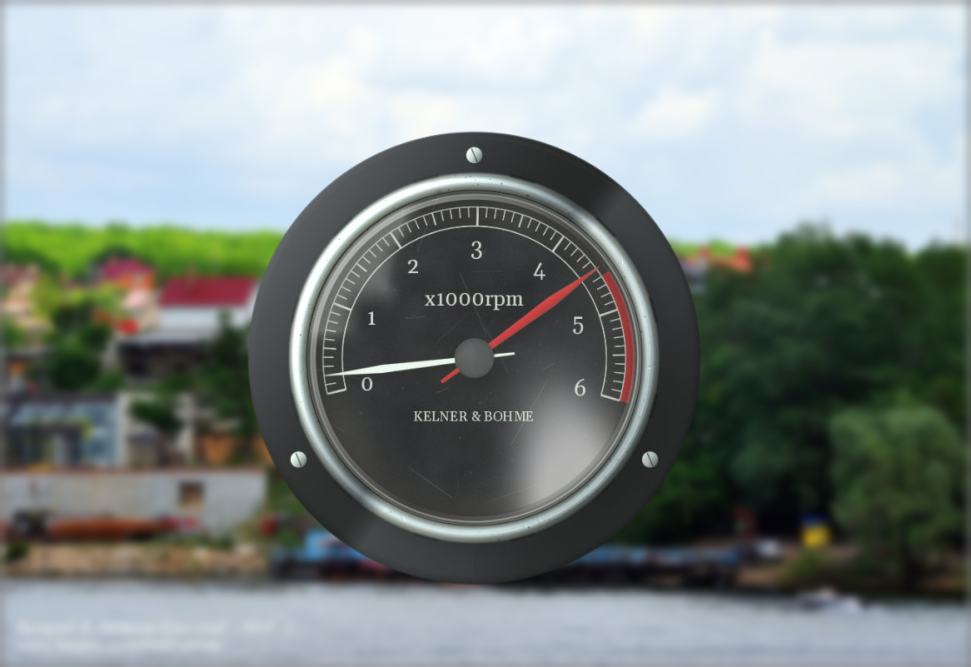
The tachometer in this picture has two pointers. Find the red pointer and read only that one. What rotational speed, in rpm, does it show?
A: 4500 rpm
